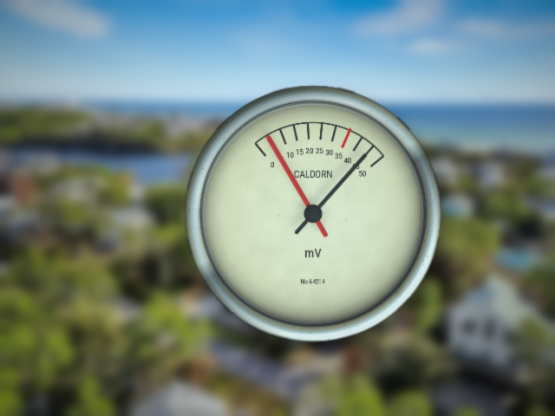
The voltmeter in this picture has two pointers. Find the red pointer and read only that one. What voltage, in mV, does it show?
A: 5 mV
